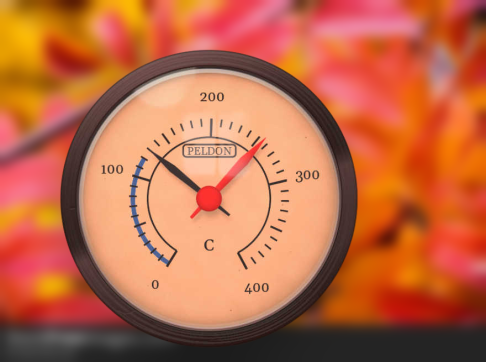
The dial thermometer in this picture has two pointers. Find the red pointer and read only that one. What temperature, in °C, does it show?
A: 255 °C
